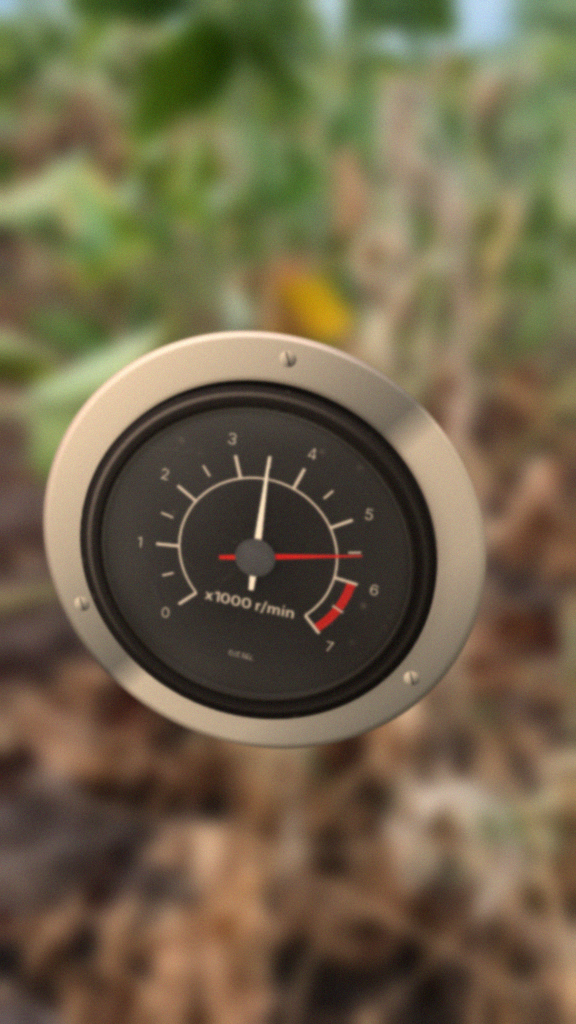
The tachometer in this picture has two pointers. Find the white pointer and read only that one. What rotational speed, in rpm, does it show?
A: 3500 rpm
